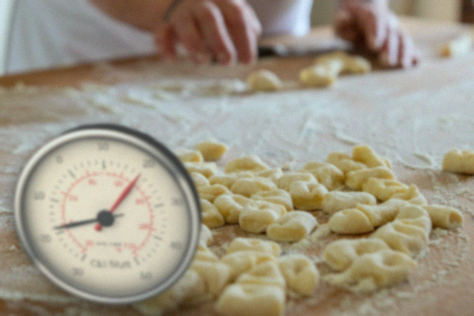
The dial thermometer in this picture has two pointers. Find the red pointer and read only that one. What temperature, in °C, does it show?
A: 20 °C
